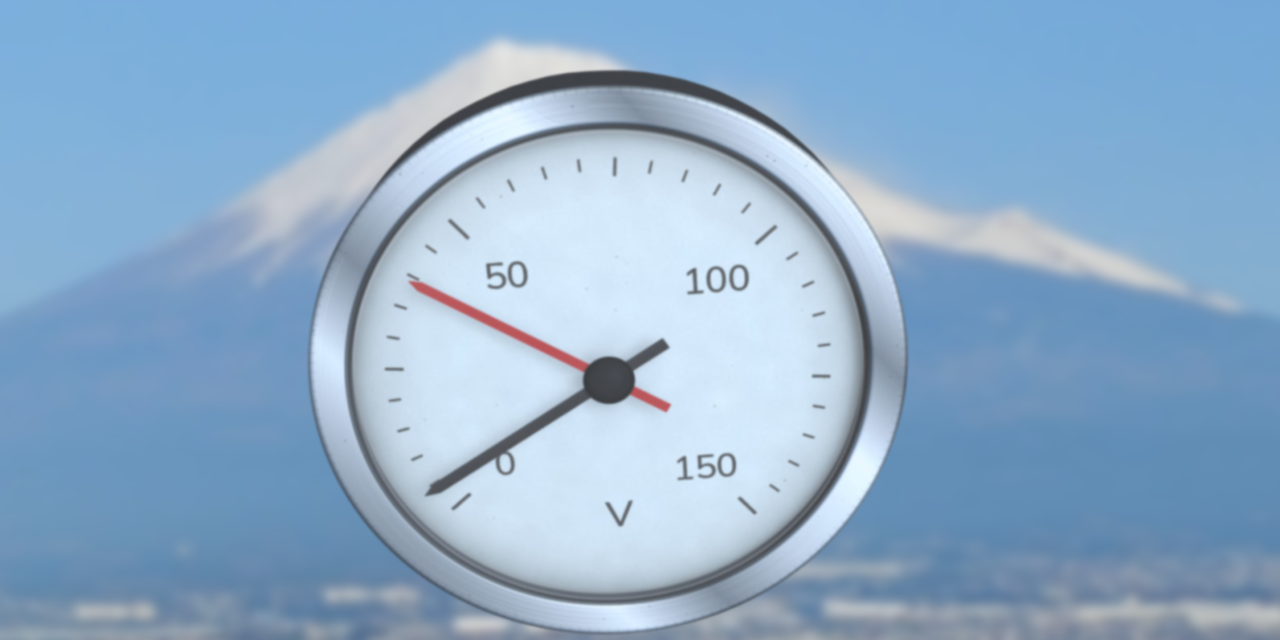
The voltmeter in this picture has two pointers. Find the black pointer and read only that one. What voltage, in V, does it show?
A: 5 V
